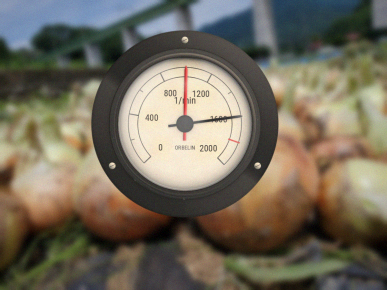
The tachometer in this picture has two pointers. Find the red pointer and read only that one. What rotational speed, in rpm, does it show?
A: 1000 rpm
